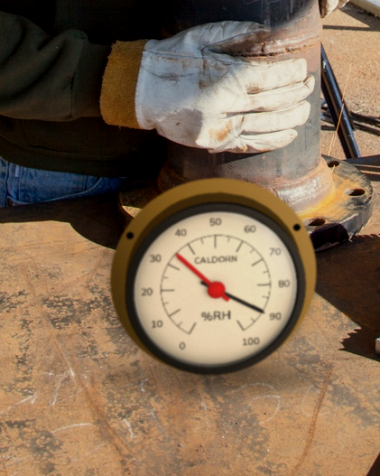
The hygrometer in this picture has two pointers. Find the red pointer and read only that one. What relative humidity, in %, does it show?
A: 35 %
